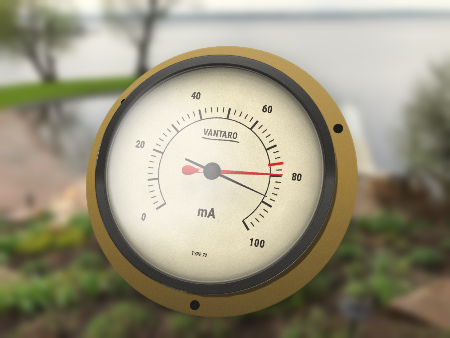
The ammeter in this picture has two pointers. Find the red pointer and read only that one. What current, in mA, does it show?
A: 80 mA
